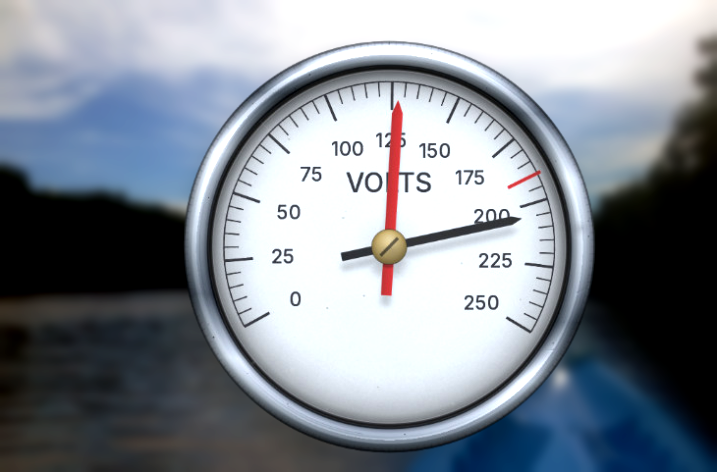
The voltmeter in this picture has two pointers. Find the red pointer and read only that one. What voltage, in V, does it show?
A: 127.5 V
